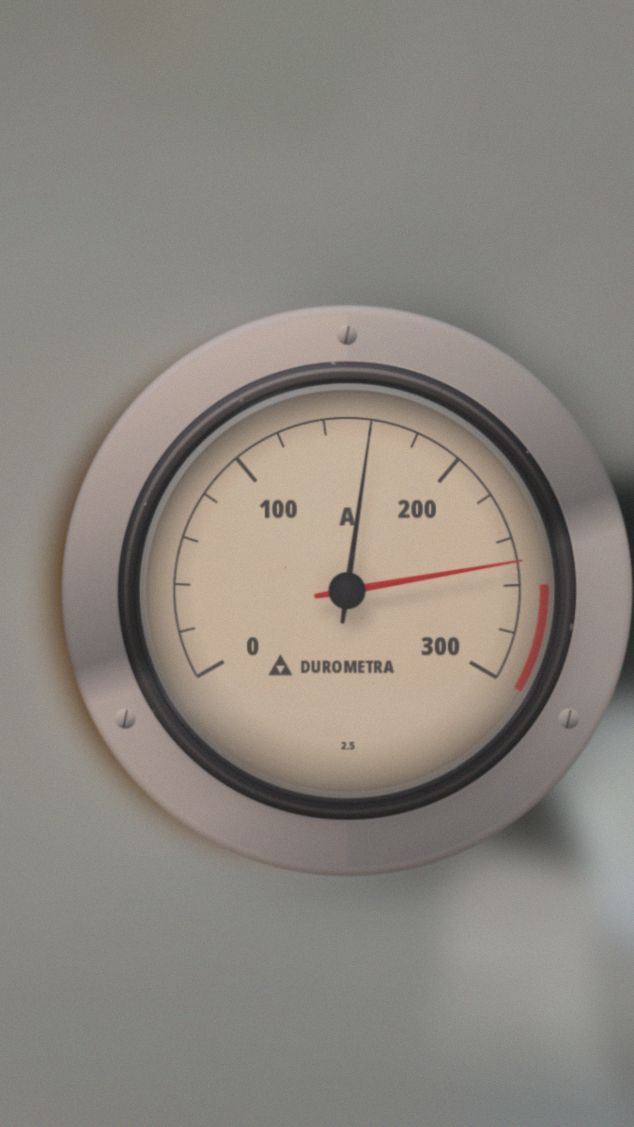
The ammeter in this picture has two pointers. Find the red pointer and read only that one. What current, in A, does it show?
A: 250 A
